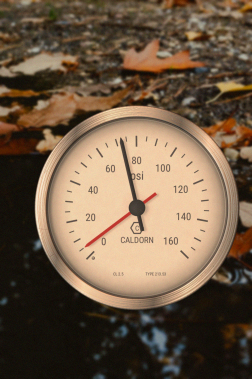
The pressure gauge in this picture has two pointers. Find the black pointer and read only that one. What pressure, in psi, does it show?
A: 72.5 psi
